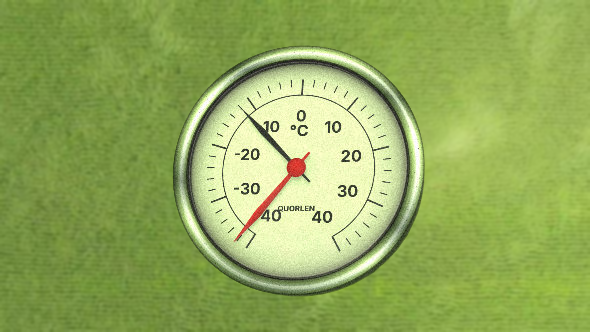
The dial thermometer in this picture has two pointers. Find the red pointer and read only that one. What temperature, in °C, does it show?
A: -38 °C
